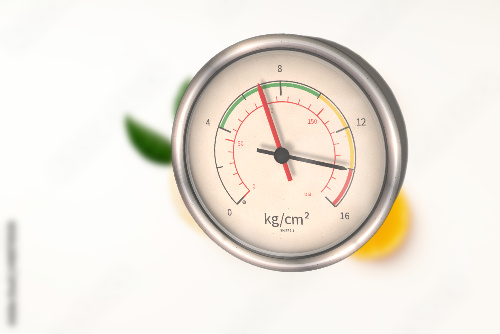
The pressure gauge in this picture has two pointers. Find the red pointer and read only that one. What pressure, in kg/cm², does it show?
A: 7 kg/cm²
